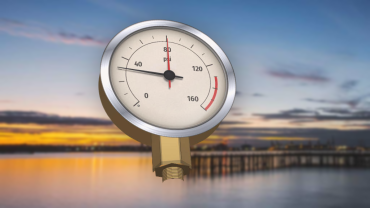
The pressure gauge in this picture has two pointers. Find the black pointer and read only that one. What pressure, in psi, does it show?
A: 30 psi
